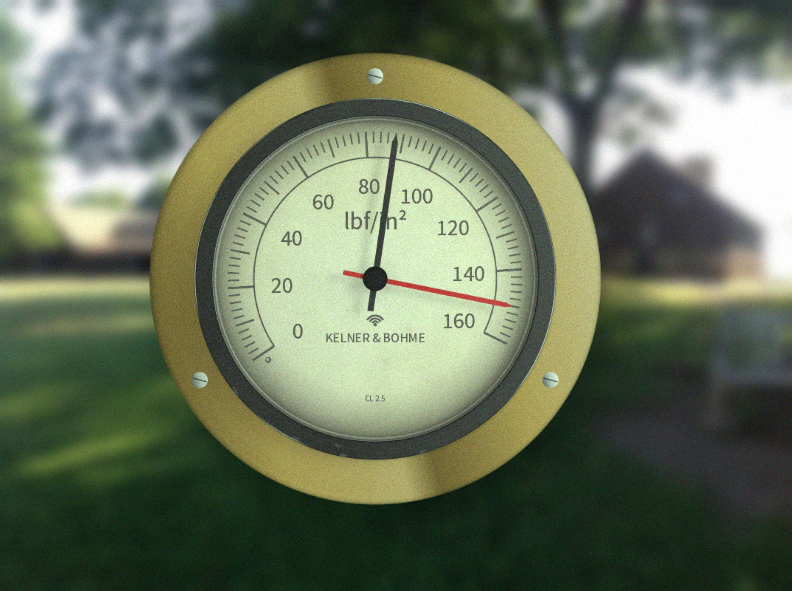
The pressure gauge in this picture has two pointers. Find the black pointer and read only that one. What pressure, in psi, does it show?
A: 88 psi
